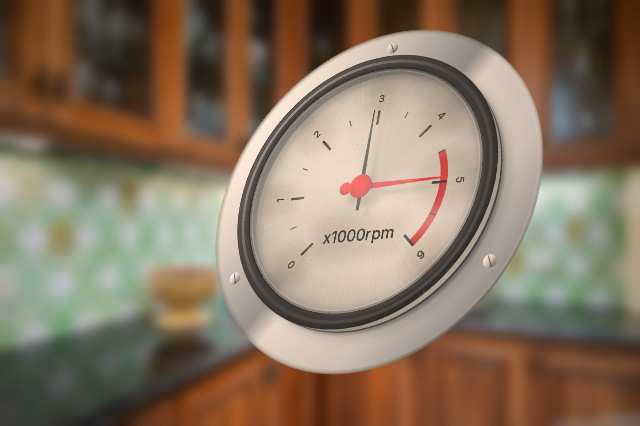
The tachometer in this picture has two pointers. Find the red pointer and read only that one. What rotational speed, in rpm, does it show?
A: 5000 rpm
